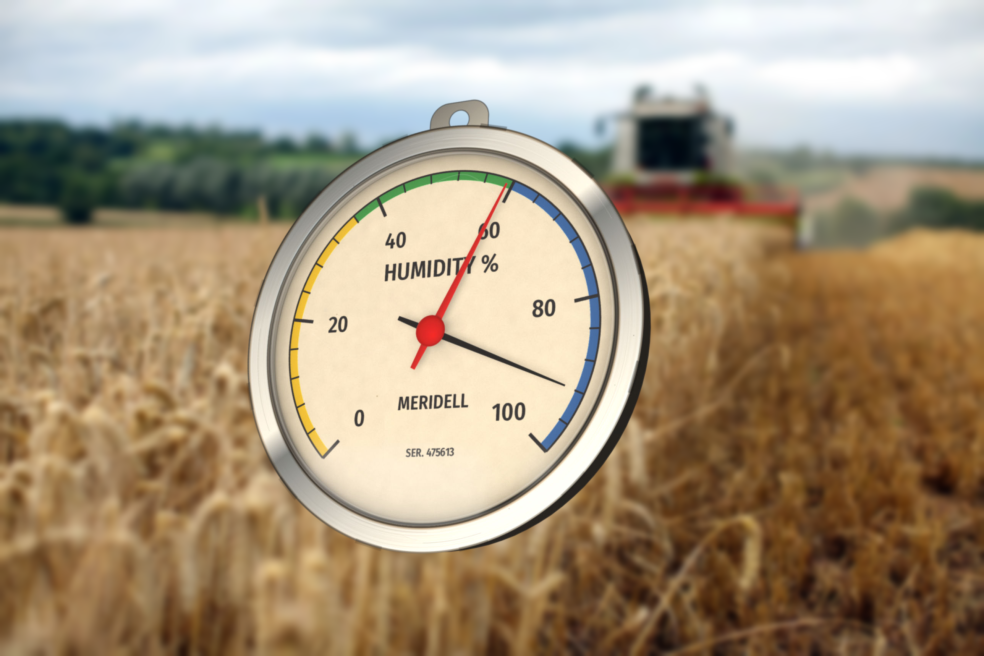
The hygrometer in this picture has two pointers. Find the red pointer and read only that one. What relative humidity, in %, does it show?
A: 60 %
